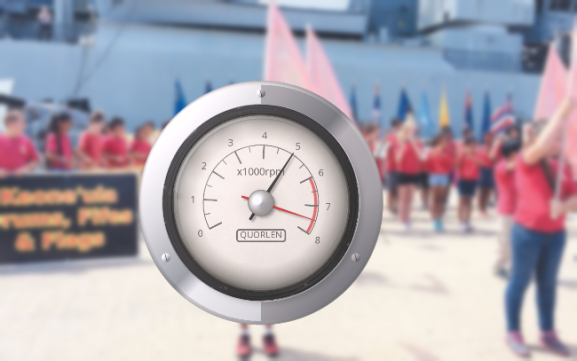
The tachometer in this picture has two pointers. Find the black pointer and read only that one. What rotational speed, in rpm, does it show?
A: 5000 rpm
